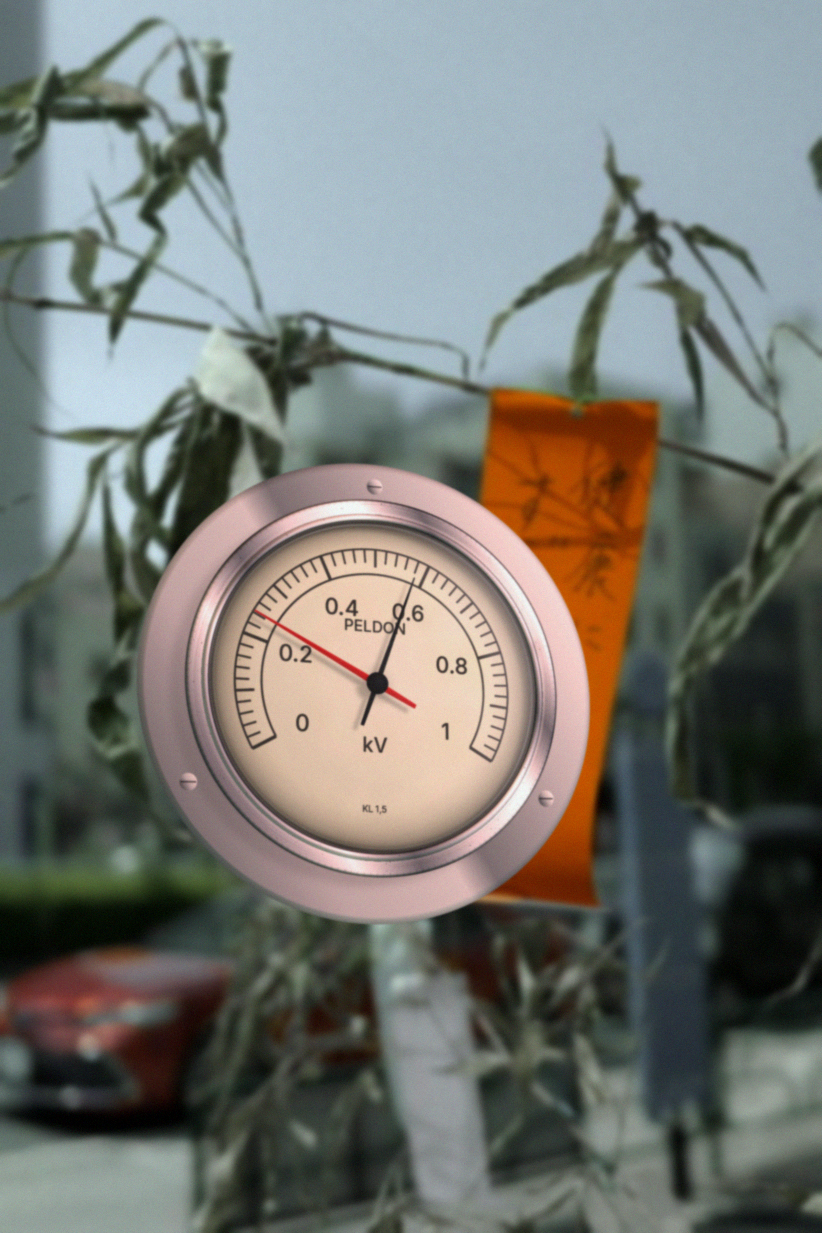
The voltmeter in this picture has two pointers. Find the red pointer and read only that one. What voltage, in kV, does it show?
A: 0.24 kV
